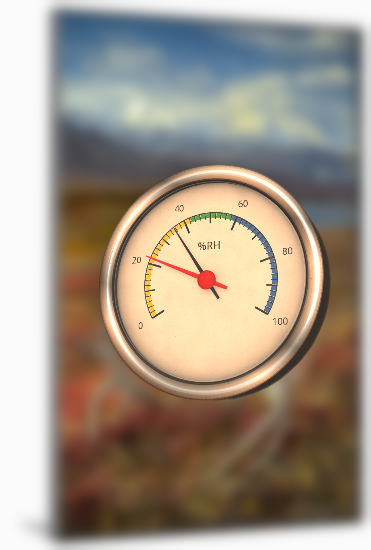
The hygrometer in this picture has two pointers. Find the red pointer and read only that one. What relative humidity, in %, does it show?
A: 22 %
